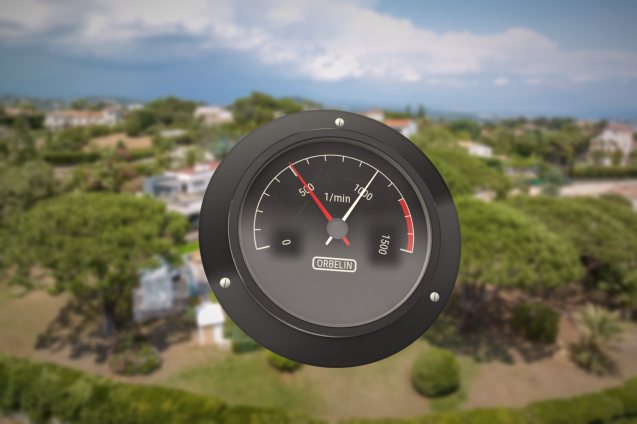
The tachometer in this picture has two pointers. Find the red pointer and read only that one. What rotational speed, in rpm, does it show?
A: 500 rpm
